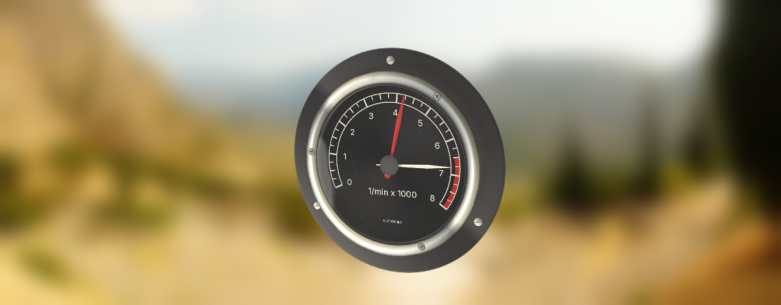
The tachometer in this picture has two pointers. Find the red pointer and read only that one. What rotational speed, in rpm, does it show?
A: 4250 rpm
